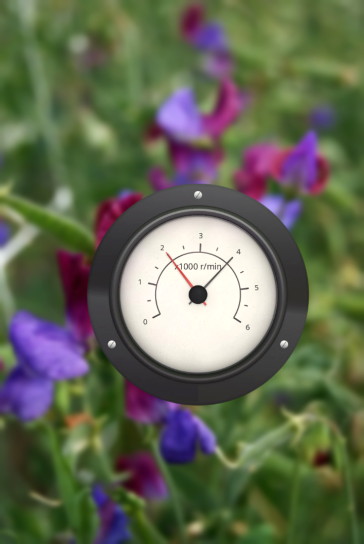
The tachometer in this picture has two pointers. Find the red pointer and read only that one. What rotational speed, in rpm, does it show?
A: 2000 rpm
